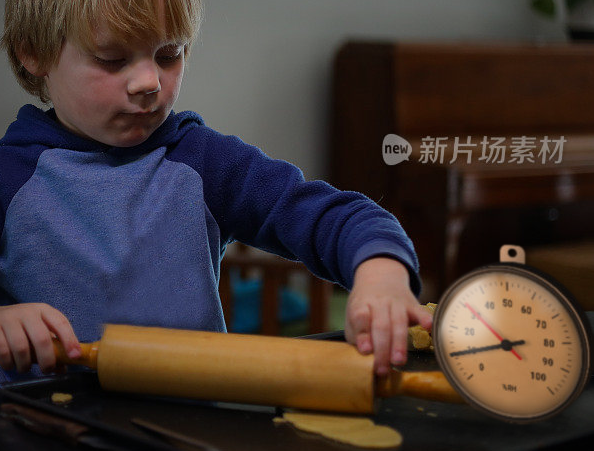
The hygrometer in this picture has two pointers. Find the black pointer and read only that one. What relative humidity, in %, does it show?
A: 10 %
